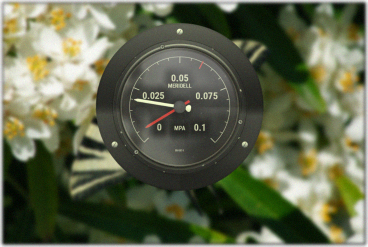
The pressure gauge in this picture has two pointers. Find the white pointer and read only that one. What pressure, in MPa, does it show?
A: 0.02 MPa
